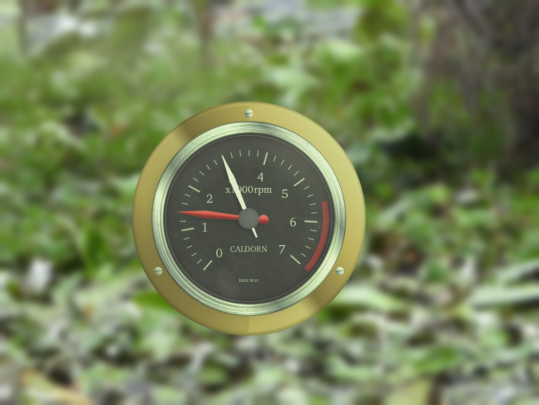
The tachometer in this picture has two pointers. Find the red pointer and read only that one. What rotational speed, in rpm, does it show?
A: 1400 rpm
